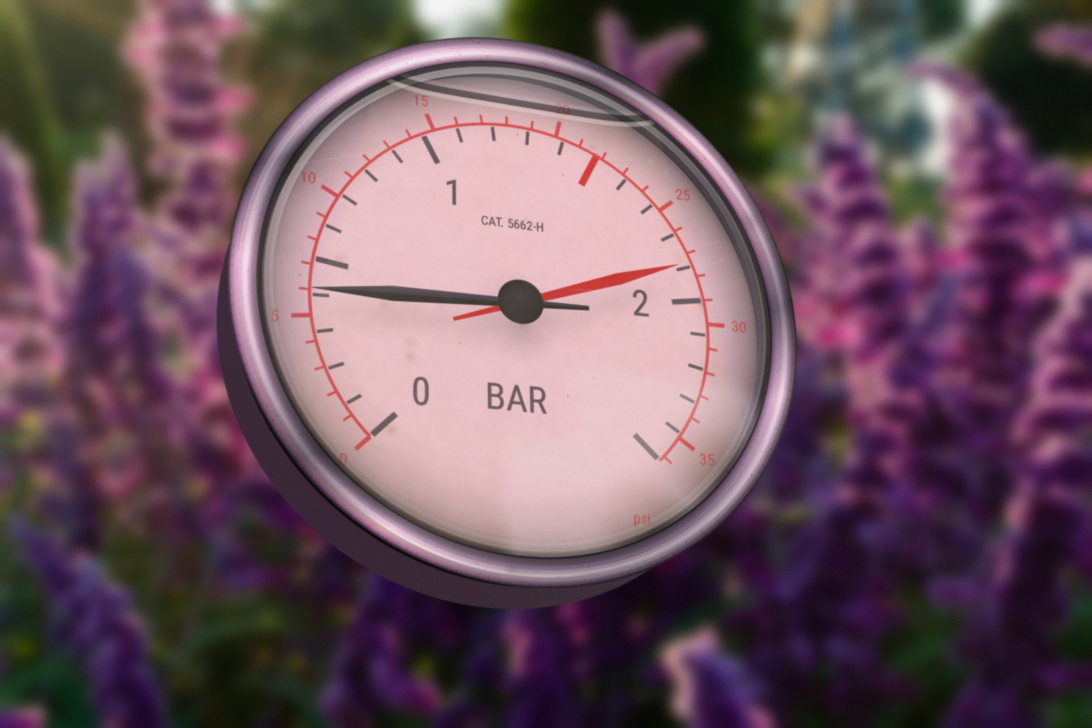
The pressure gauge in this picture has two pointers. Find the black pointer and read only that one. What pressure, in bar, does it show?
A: 0.4 bar
